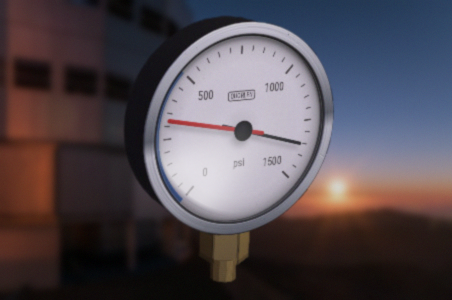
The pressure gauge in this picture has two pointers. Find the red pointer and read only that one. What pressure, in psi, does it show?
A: 325 psi
